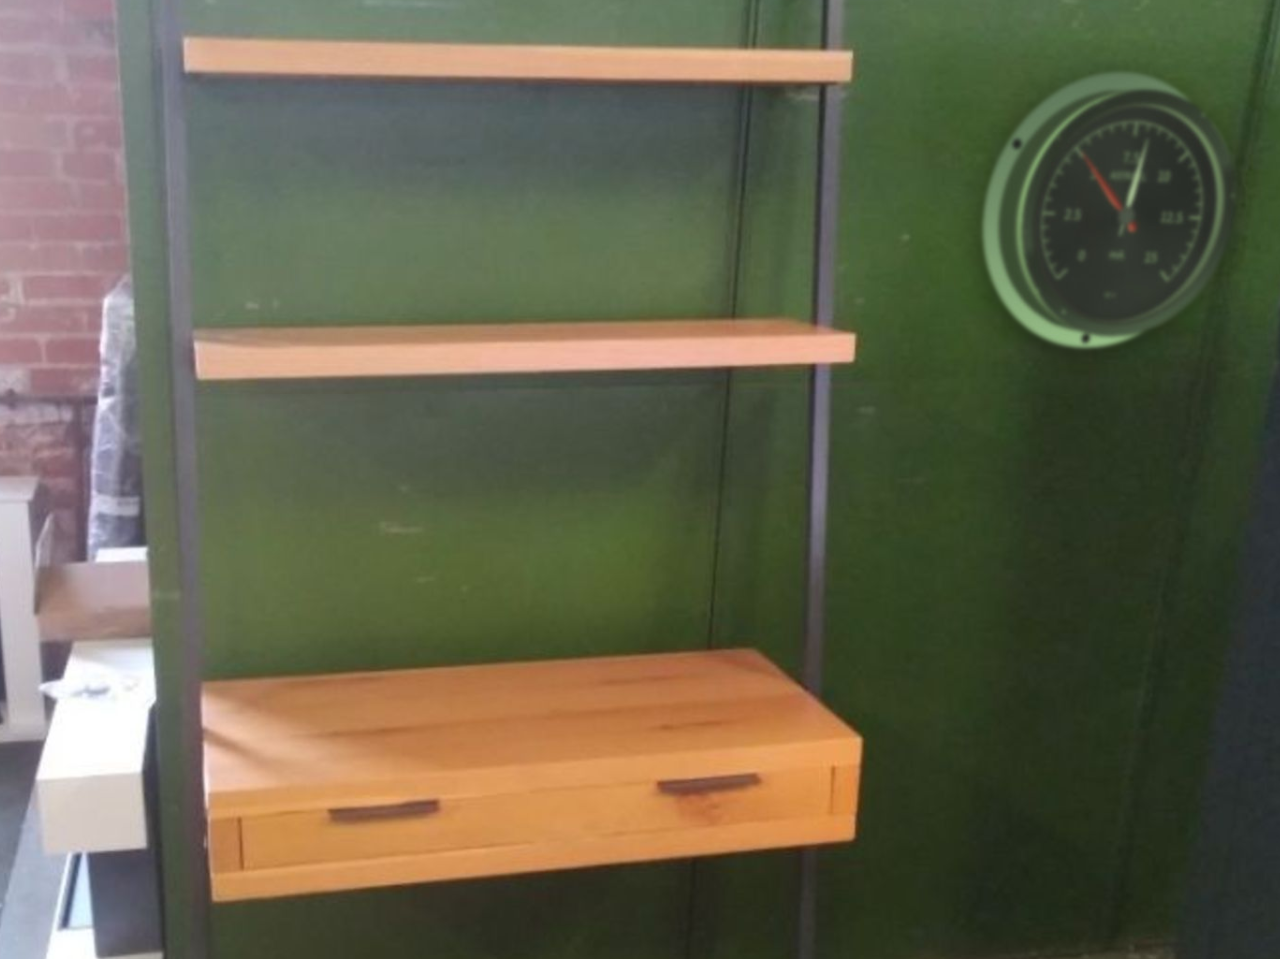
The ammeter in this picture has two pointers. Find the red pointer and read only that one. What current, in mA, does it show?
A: 5 mA
